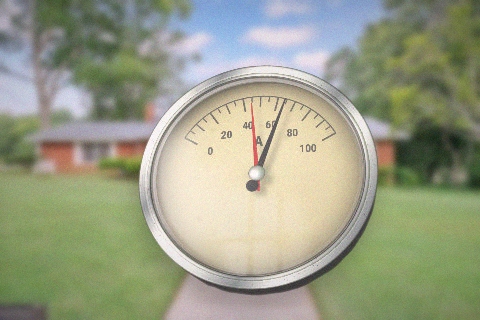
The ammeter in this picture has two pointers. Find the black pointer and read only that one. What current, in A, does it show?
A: 65 A
